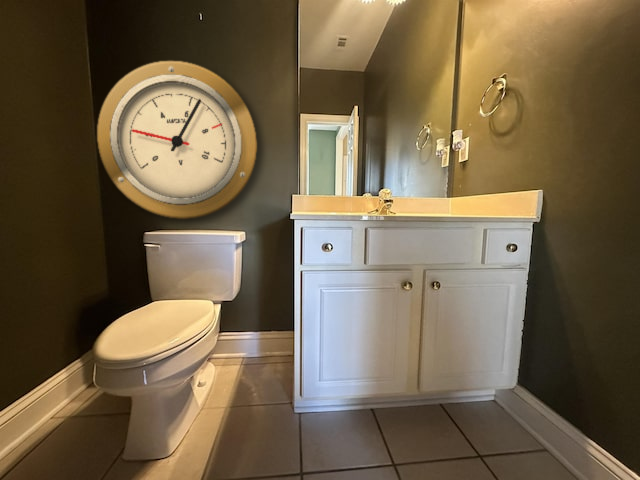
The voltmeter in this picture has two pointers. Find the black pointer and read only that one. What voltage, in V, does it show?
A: 6.5 V
